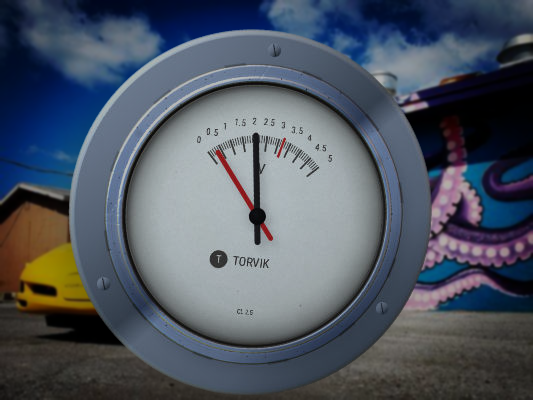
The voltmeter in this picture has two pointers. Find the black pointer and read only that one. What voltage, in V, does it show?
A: 2 V
